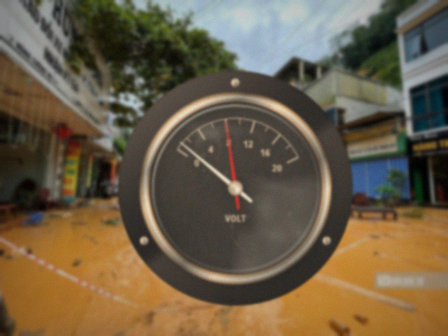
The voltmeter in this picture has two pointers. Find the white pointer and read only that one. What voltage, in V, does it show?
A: 1 V
